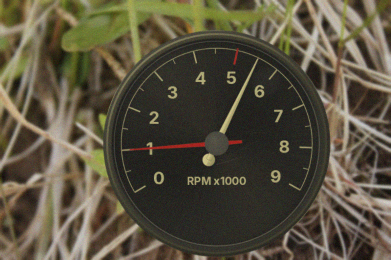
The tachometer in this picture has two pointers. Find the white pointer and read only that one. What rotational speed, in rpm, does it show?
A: 5500 rpm
